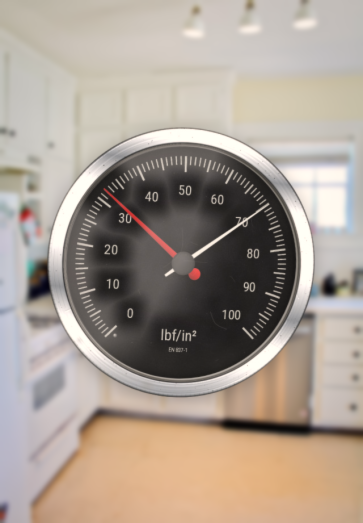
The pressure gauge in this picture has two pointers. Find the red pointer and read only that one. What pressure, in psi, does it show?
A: 32 psi
